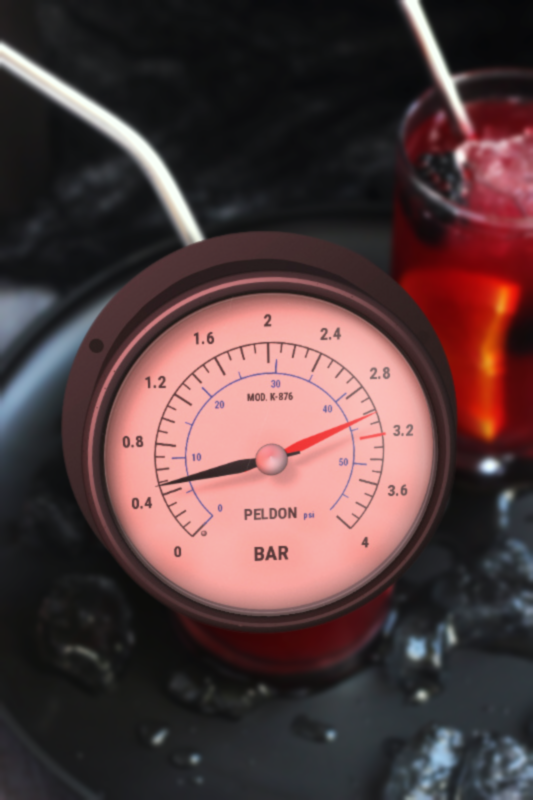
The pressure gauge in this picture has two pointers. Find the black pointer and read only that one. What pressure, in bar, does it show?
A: 0.5 bar
